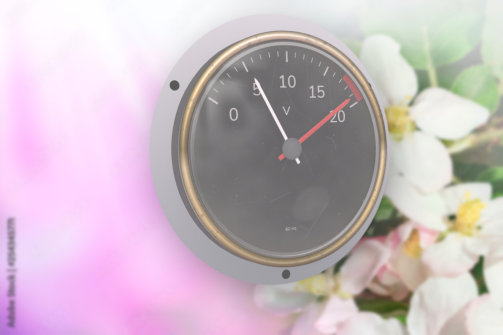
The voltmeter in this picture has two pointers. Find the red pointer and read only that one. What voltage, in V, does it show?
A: 19 V
